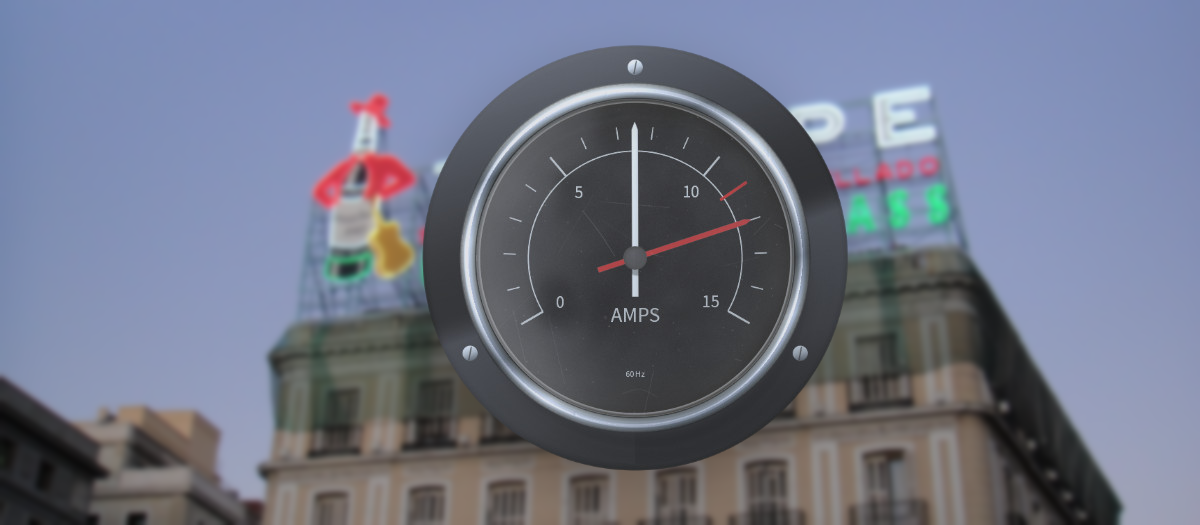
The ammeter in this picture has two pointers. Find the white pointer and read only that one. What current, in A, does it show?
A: 7.5 A
